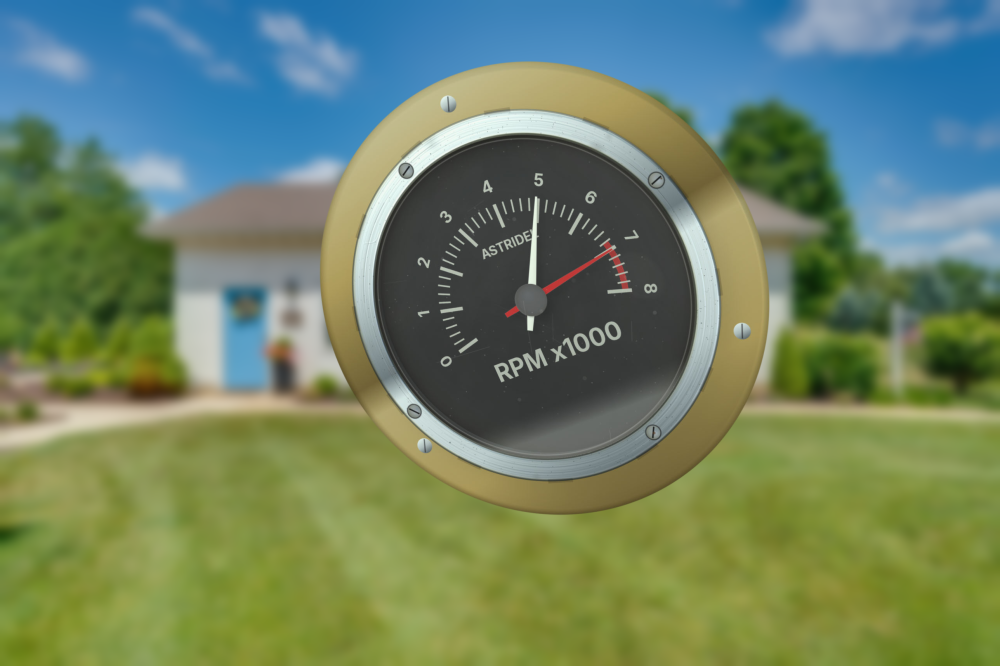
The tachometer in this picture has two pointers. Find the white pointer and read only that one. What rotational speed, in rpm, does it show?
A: 5000 rpm
